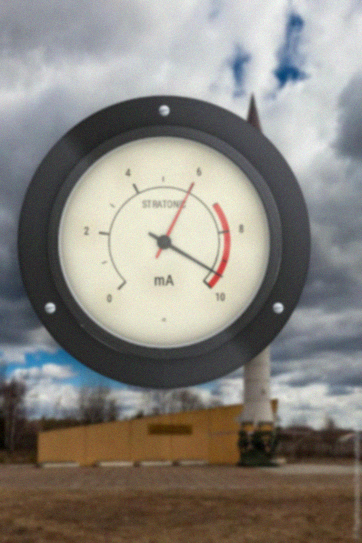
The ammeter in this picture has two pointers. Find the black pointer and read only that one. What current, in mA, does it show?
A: 9.5 mA
